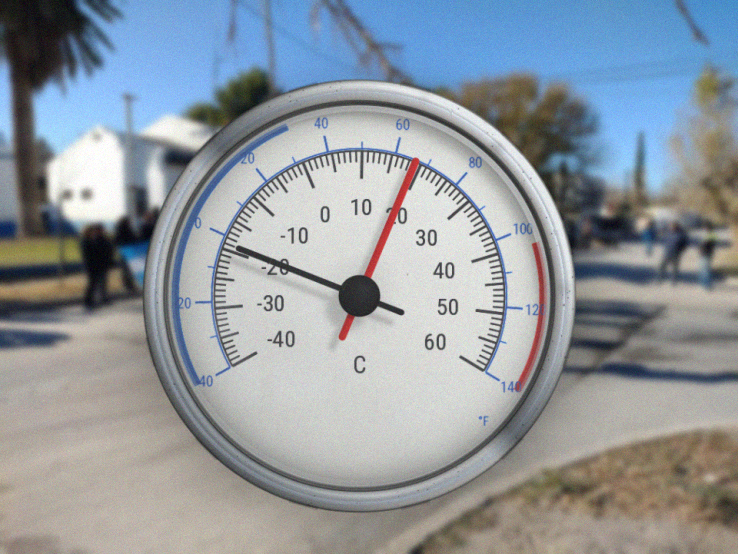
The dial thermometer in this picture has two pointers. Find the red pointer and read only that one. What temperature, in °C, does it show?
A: 19 °C
